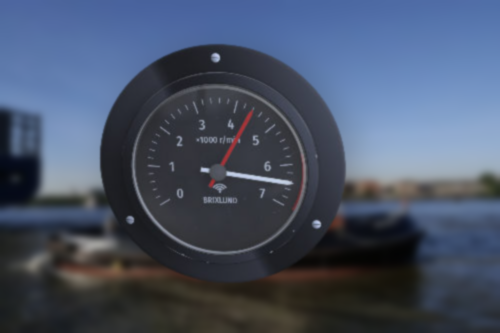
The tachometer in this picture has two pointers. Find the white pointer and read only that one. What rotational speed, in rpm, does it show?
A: 6400 rpm
